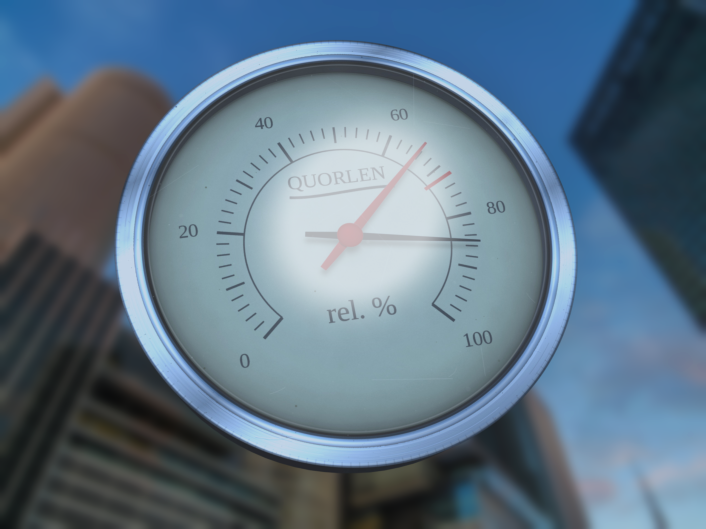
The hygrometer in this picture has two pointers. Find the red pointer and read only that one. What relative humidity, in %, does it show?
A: 66 %
